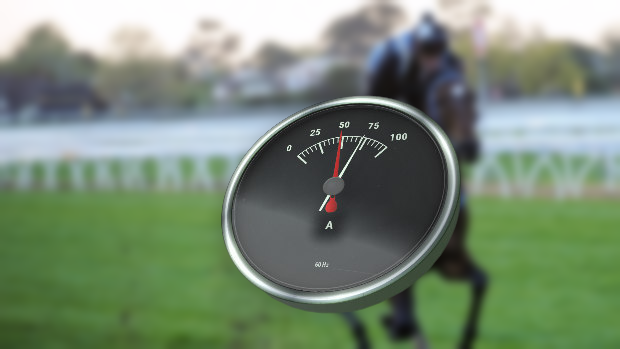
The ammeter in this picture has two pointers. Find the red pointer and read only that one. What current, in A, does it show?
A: 50 A
